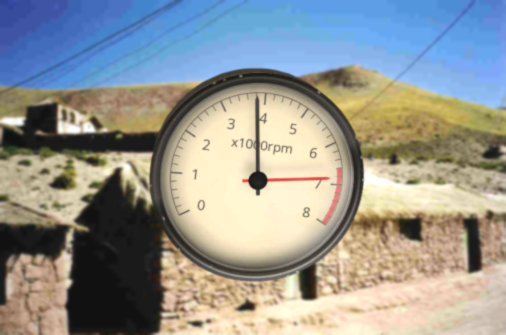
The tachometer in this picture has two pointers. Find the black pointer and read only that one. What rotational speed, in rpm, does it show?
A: 3800 rpm
